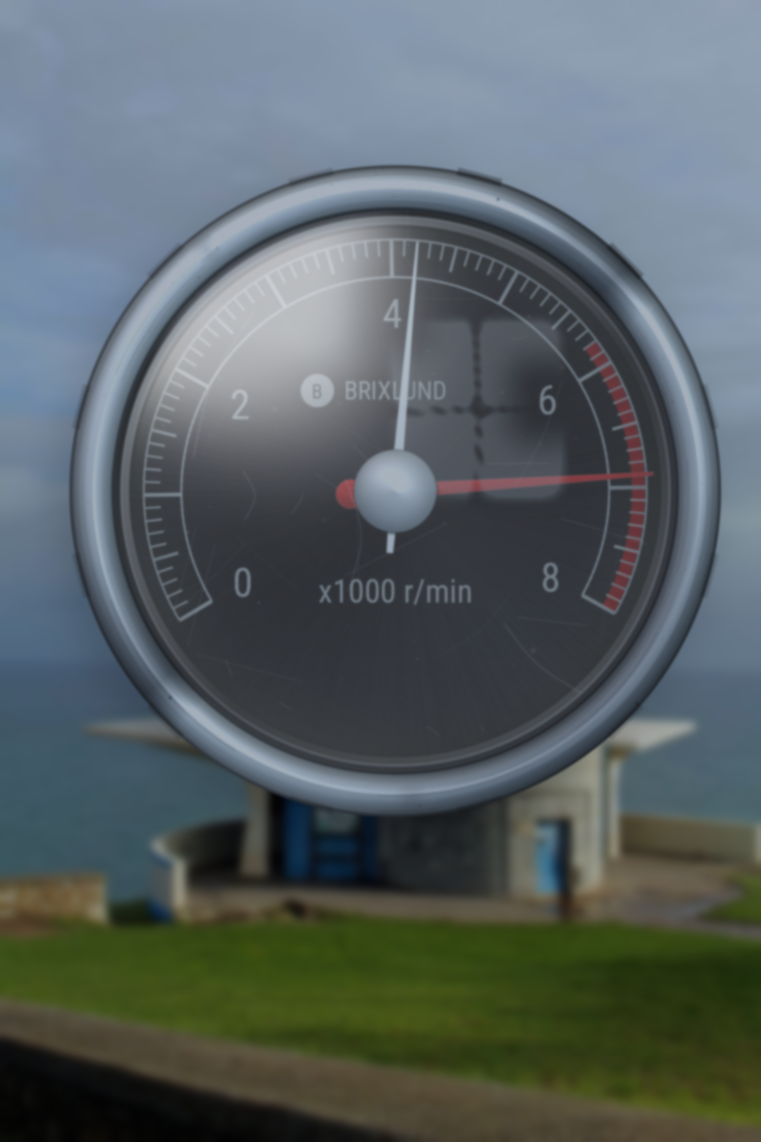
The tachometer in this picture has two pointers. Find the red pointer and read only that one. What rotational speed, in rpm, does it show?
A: 6900 rpm
